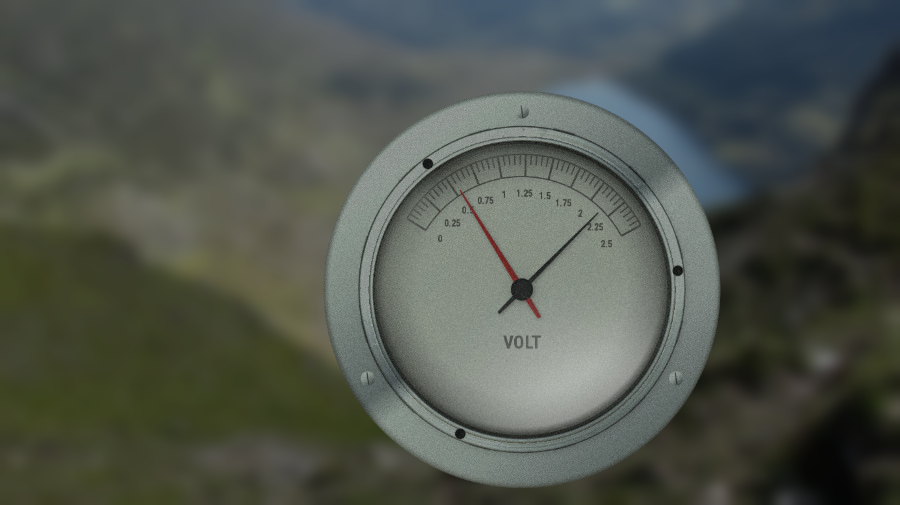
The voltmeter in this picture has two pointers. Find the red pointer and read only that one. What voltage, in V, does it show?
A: 0.55 V
